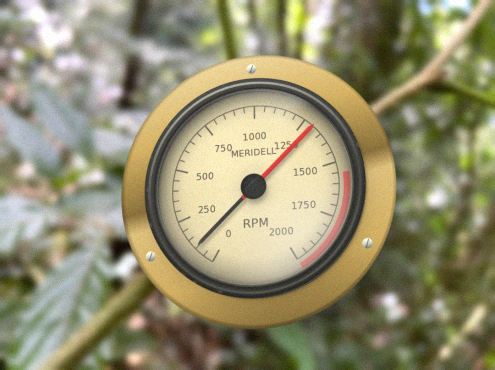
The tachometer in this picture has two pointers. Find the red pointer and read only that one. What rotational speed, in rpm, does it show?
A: 1300 rpm
